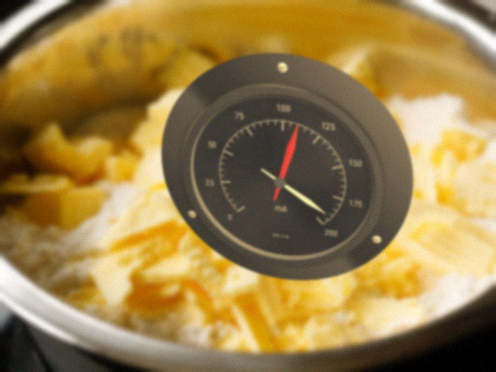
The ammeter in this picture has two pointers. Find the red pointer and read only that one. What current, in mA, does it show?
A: 110 mA
